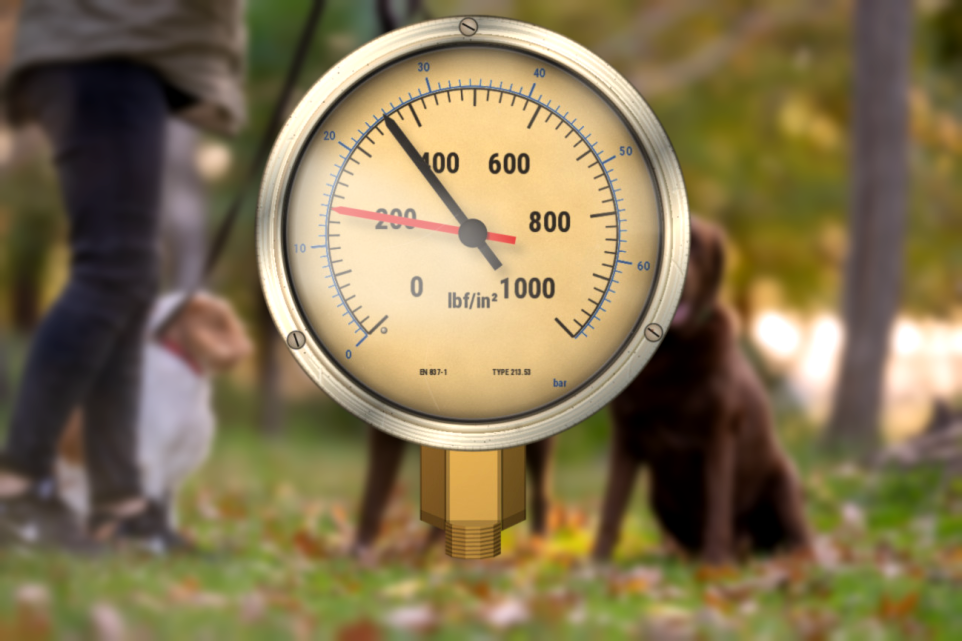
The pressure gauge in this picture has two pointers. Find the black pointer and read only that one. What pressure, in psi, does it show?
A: 360 psi
